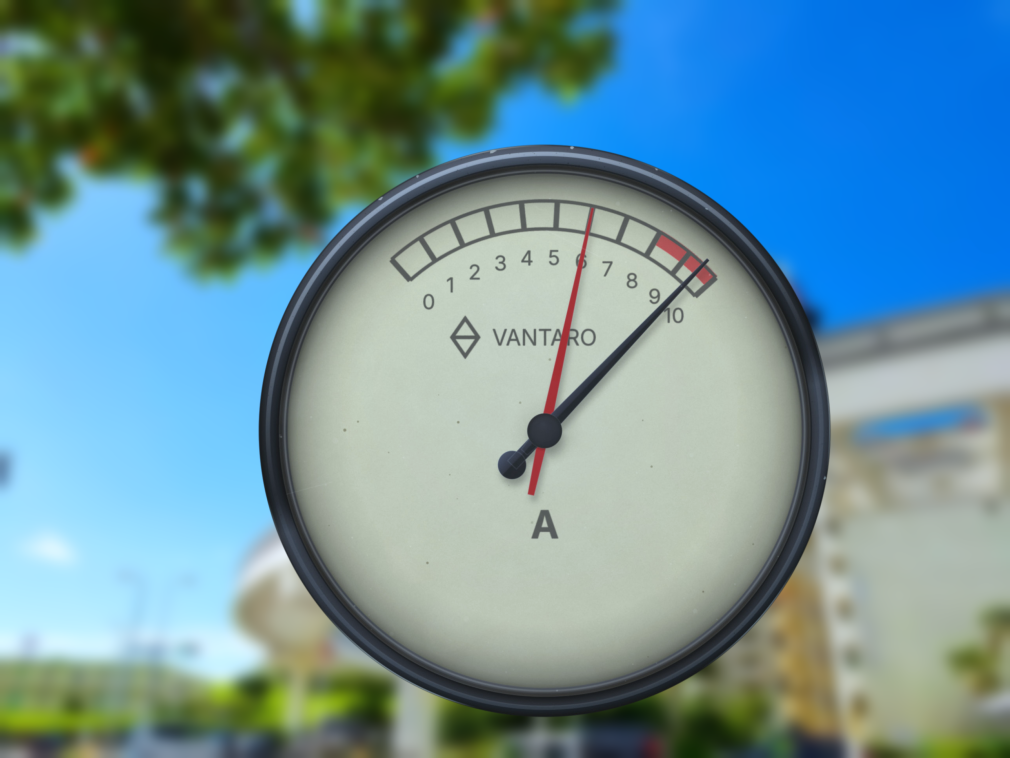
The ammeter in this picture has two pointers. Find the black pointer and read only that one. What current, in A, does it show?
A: 9.5 A
